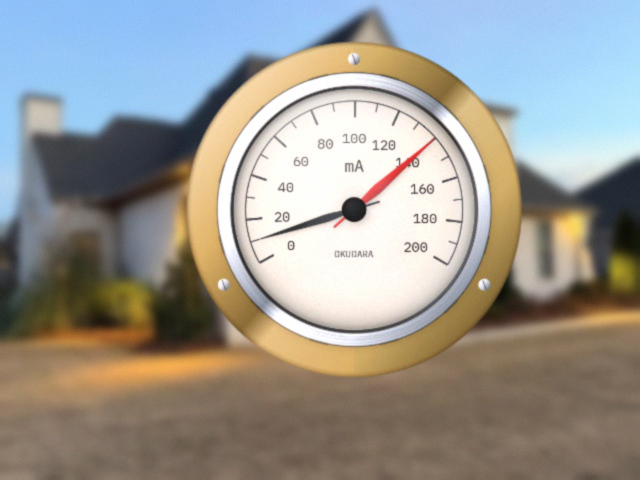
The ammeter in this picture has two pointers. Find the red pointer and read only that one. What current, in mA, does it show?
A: 140 mA
